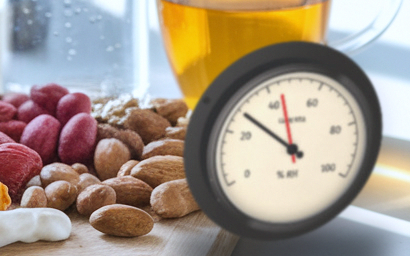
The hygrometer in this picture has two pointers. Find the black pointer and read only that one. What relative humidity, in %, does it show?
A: 28 %
